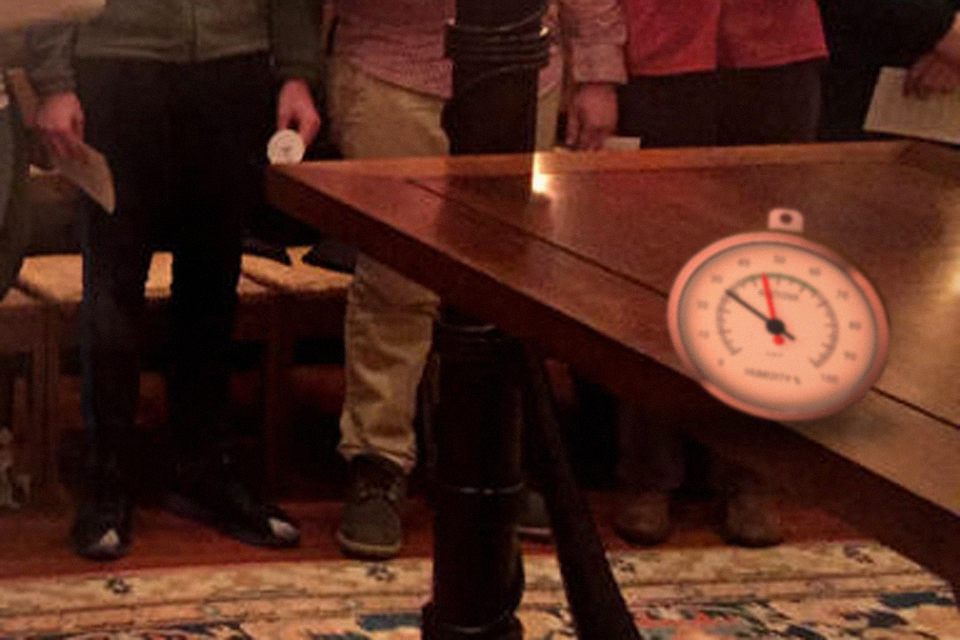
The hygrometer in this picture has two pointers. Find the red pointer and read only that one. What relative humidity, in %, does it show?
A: 45 %
